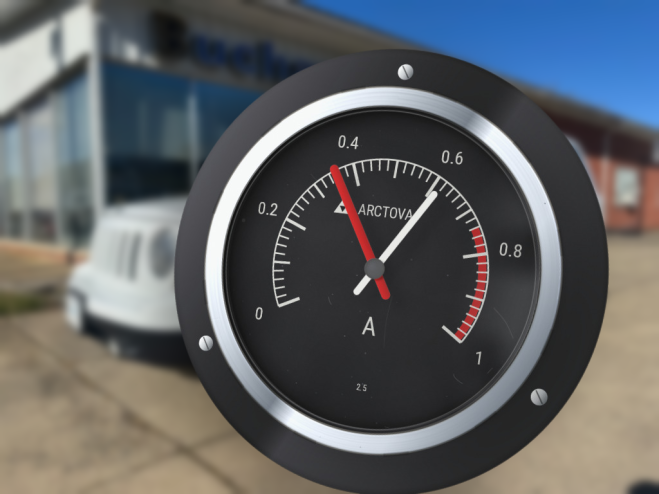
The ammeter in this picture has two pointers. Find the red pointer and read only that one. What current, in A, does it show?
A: 0.36 A
